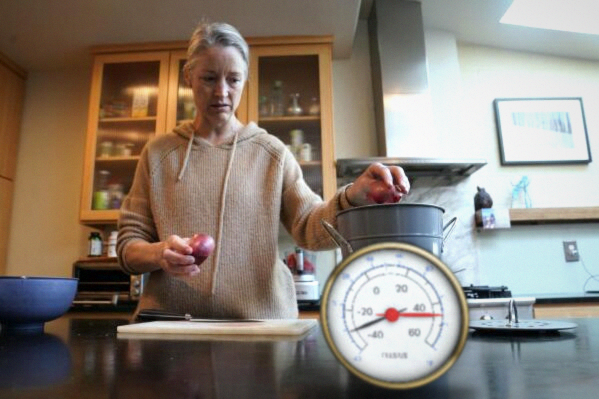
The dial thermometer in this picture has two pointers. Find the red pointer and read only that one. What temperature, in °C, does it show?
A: 45 °C
